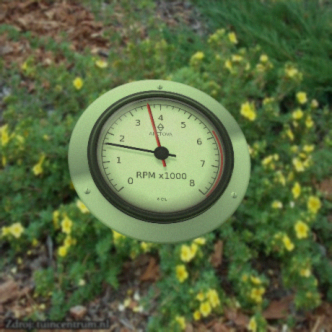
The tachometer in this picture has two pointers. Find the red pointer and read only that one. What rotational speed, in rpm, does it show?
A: 3600 rpm
